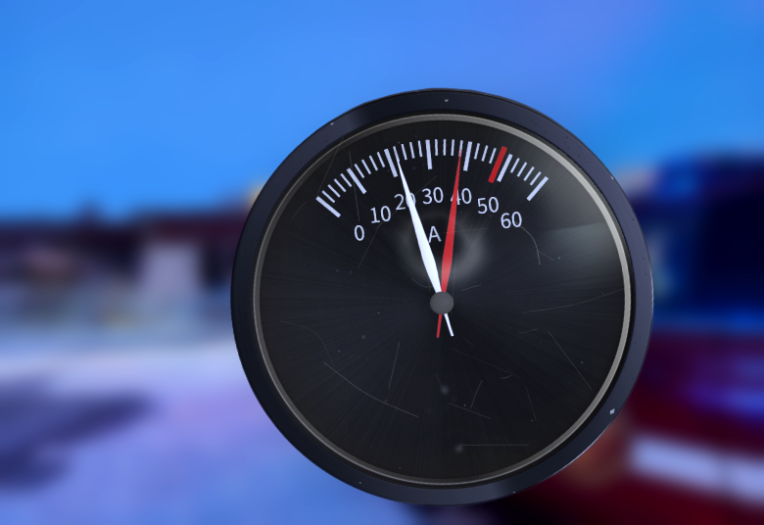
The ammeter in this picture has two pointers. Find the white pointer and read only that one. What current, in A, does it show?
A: 22 A
